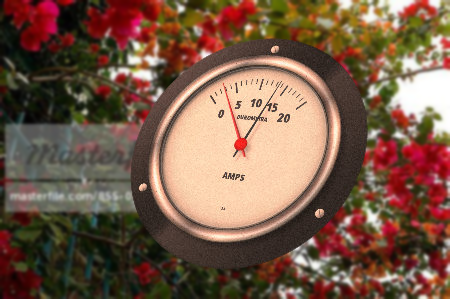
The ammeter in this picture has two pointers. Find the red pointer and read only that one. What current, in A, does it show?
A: 3 A
